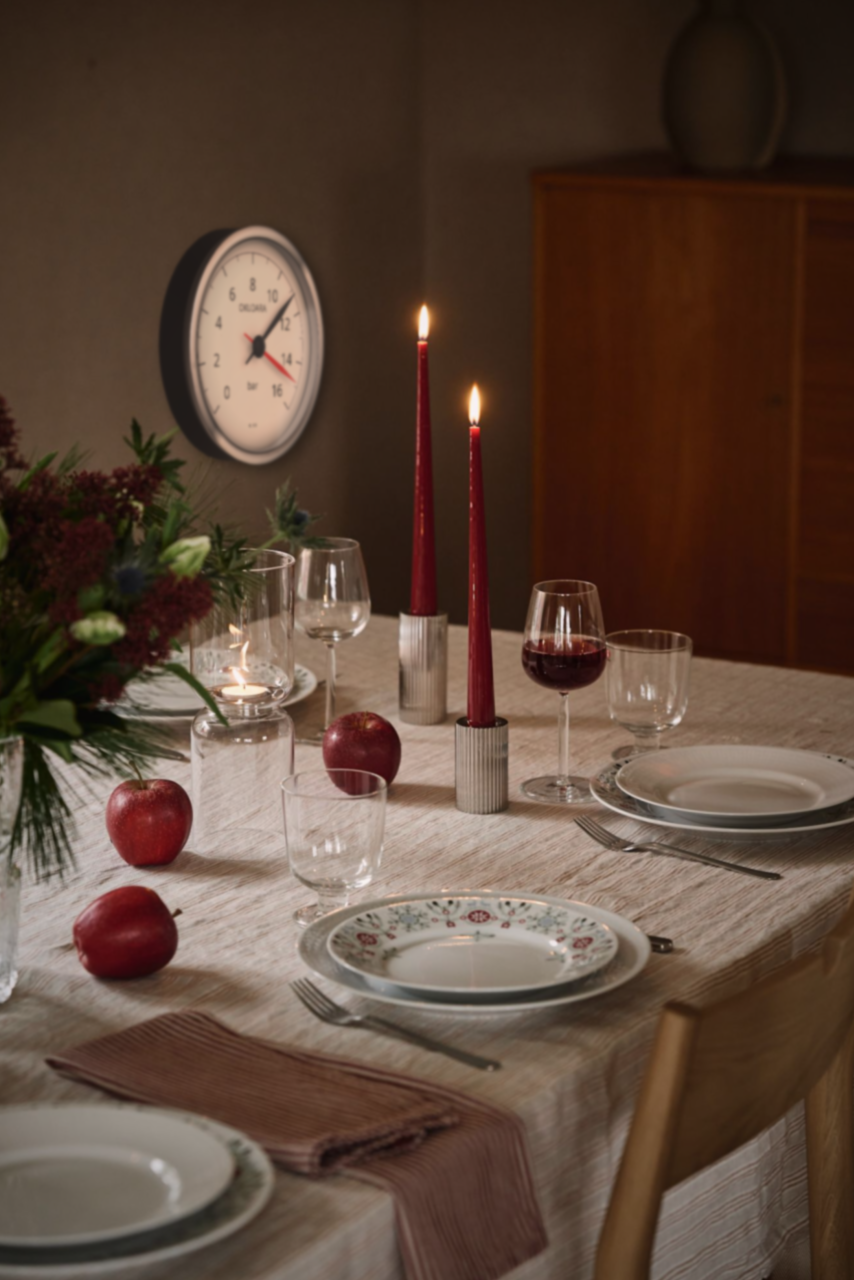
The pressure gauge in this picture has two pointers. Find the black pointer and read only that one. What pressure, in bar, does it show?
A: 11 bar
